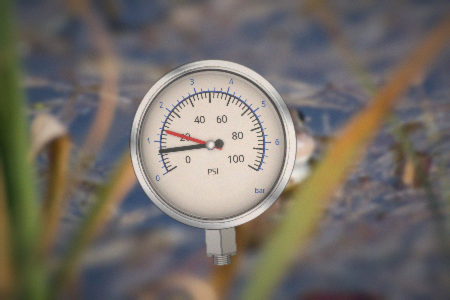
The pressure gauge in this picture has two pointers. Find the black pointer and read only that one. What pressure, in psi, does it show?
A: 10 psi
